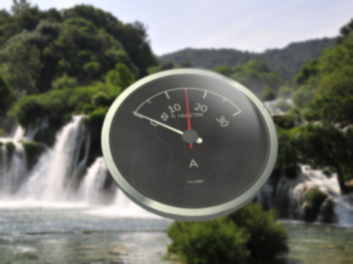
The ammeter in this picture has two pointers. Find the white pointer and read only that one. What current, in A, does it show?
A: 0 A
